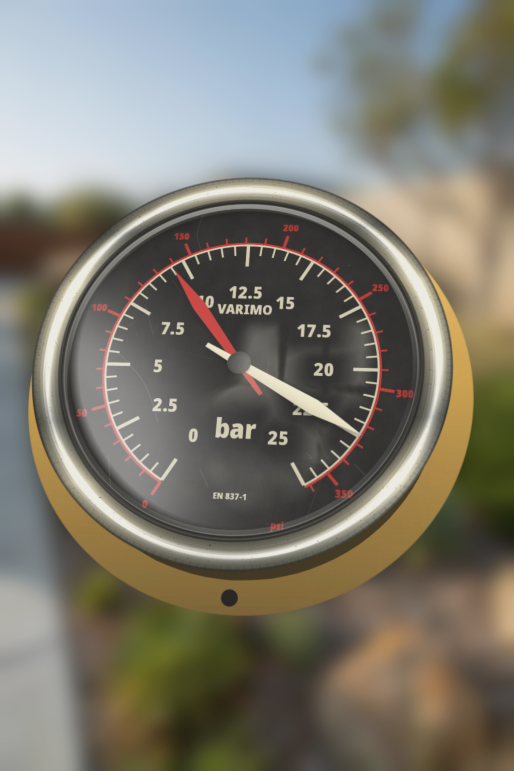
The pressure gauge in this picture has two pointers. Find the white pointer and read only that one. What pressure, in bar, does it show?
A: 22.5 bar
